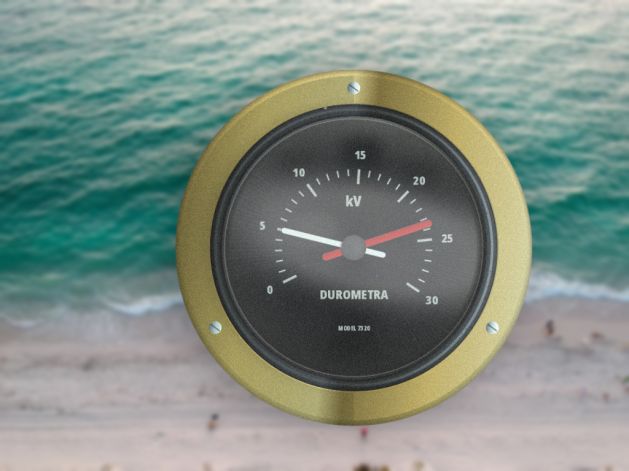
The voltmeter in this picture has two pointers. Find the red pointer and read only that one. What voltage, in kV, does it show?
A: 23.5 kV
